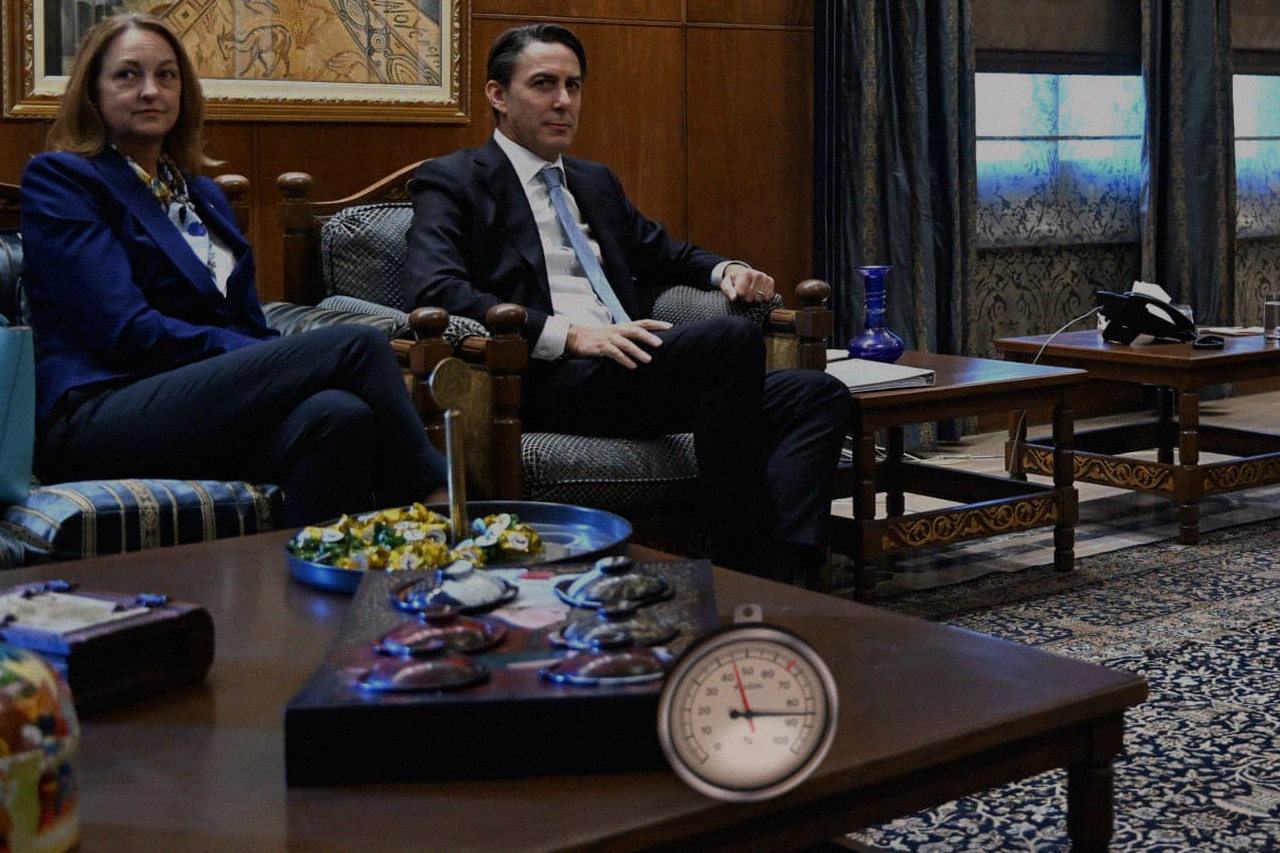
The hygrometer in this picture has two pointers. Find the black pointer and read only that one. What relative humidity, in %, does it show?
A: 85 %
